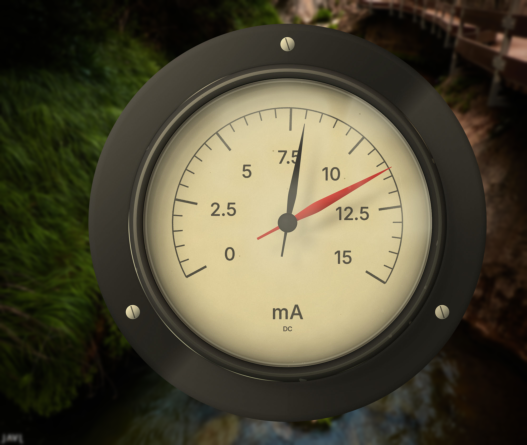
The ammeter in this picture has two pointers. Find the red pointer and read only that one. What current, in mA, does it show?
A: 11.25 mA
